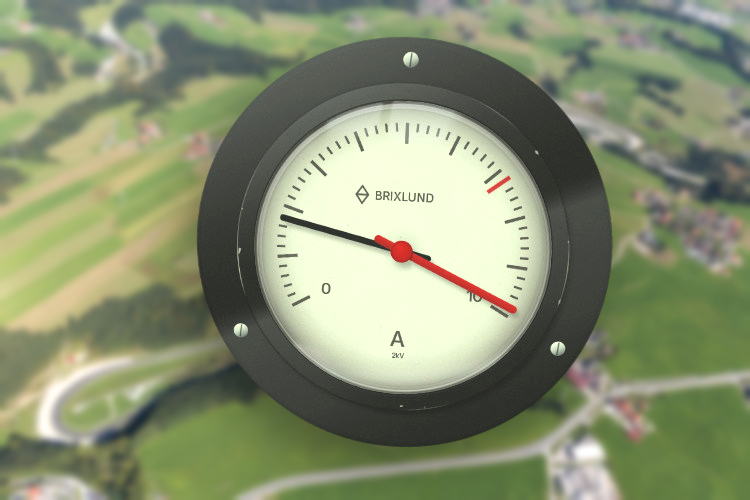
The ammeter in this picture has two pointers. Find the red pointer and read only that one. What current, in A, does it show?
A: 9.8 A
